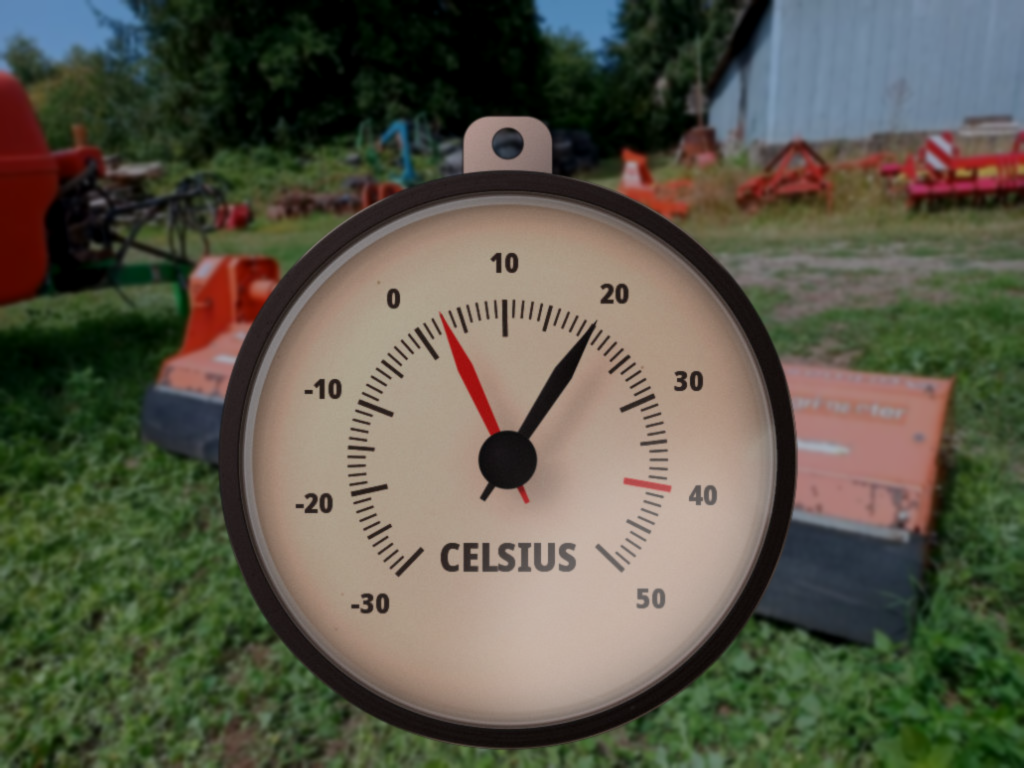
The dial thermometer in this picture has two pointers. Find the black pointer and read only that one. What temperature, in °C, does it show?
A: 20 °C
